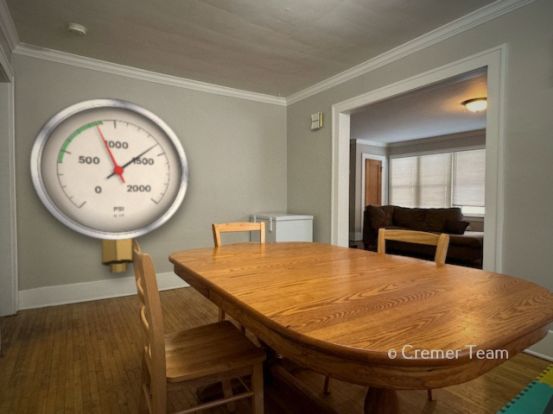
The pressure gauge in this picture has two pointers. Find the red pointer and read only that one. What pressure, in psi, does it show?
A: 850 psi
